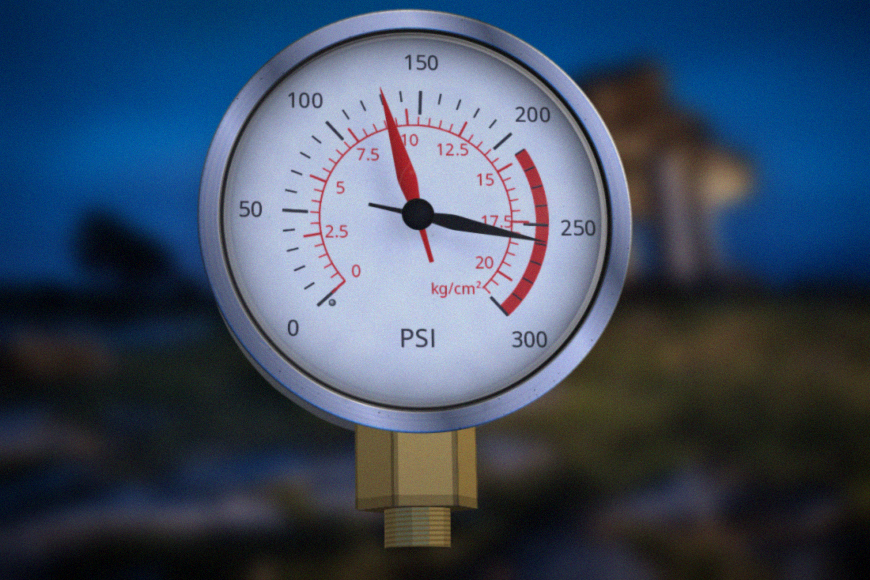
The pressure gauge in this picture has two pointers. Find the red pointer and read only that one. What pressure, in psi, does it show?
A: 130 psi
